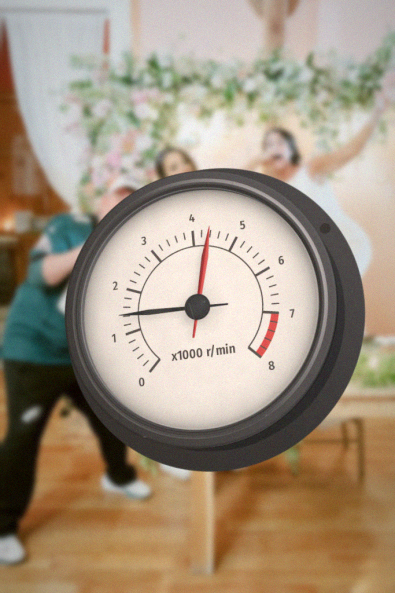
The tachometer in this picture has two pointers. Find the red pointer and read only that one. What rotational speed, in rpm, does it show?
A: 4400 rpm
